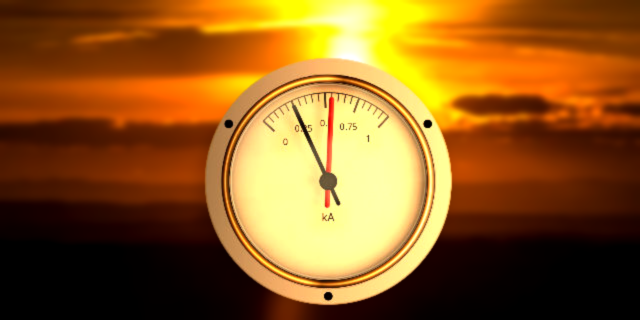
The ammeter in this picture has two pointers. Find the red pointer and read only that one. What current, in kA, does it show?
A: 0.55 kA
